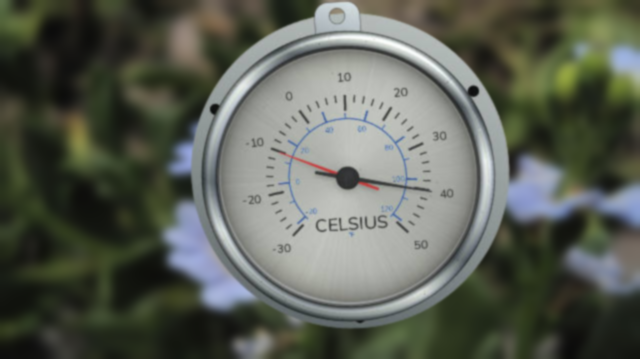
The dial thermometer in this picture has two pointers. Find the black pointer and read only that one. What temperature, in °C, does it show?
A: 40 °C
